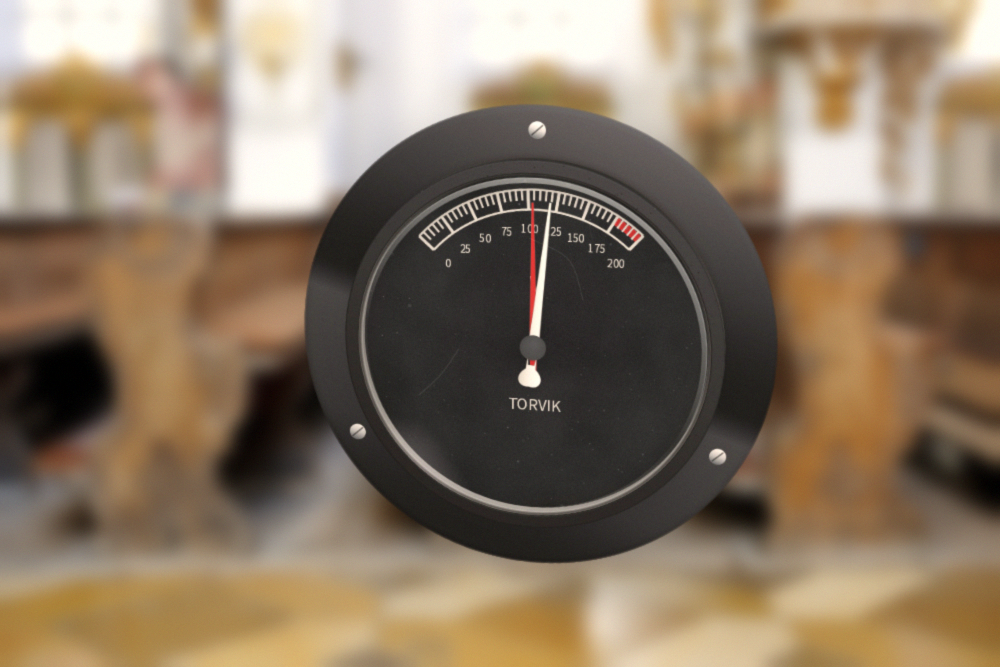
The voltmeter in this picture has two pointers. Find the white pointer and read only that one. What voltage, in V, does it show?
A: 120 V
